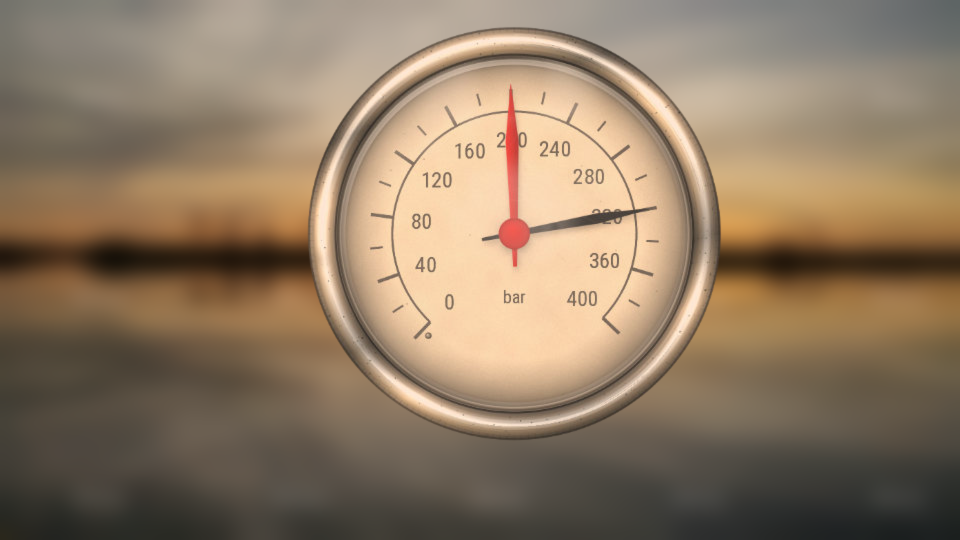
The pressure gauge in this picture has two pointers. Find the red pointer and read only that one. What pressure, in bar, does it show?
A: 200 bar
